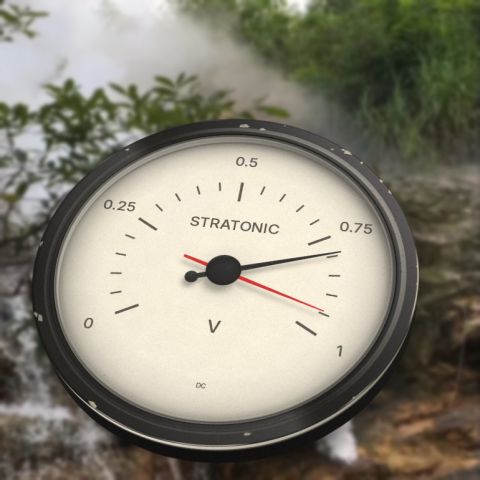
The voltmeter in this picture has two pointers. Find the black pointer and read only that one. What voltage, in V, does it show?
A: 0.8 V
